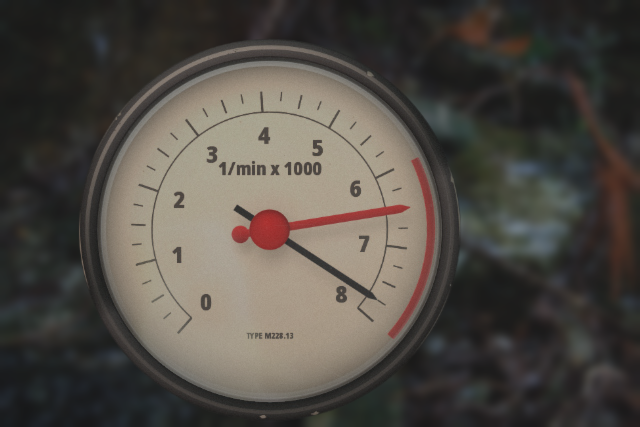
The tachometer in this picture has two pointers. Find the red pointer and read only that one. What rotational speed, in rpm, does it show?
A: 6500 rpm
